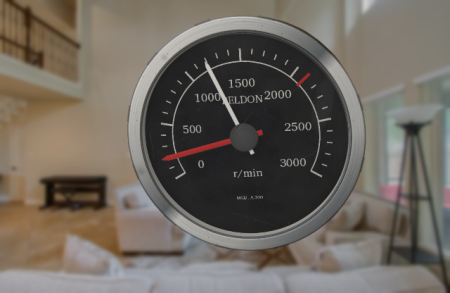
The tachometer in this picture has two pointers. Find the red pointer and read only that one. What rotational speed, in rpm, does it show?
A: 200 rpm
